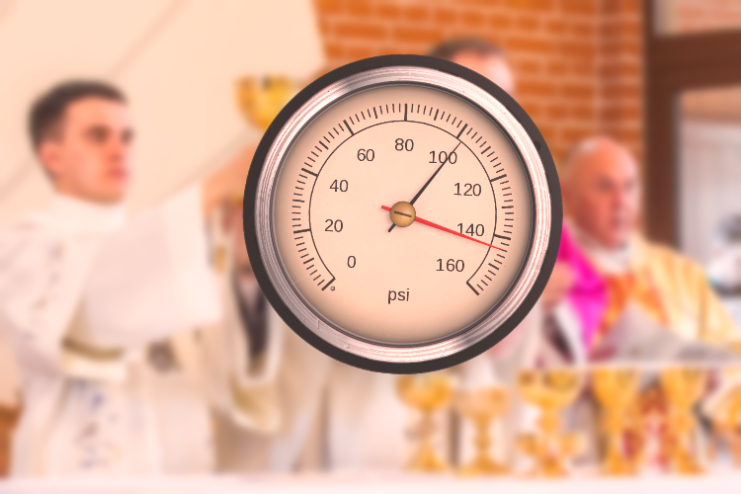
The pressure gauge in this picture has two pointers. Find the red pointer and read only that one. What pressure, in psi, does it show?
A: 144 psi
